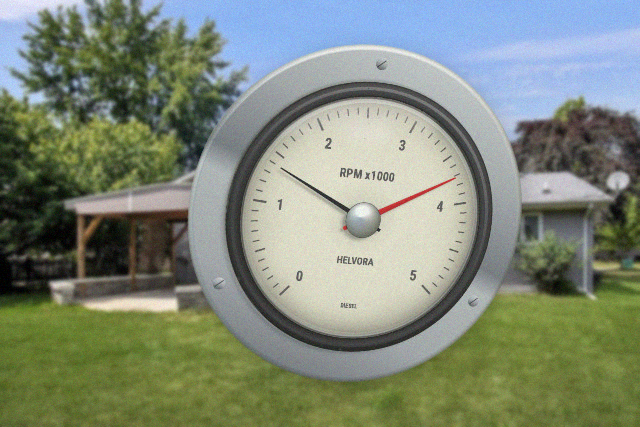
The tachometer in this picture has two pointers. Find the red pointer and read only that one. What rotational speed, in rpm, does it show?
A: 3700 rpm
